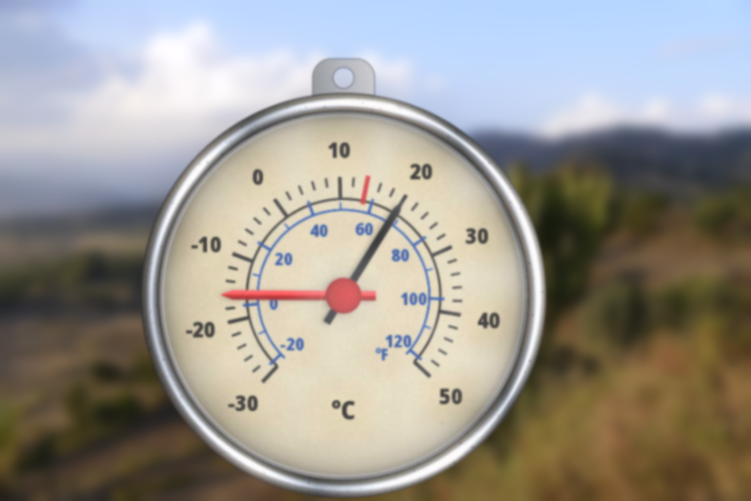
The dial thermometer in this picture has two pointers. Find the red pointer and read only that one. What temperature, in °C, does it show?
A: -16 °C
